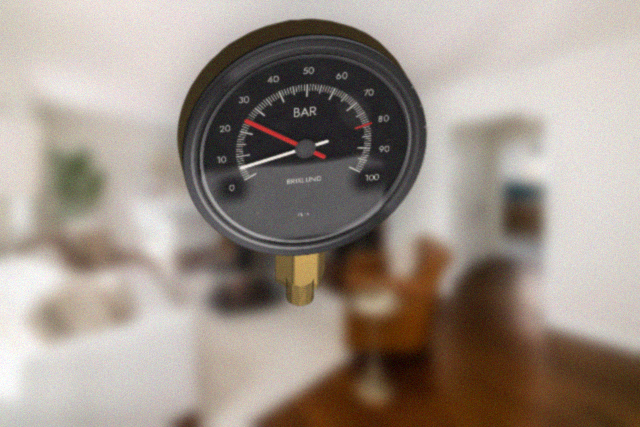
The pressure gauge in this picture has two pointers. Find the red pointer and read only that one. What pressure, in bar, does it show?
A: 25 bar
